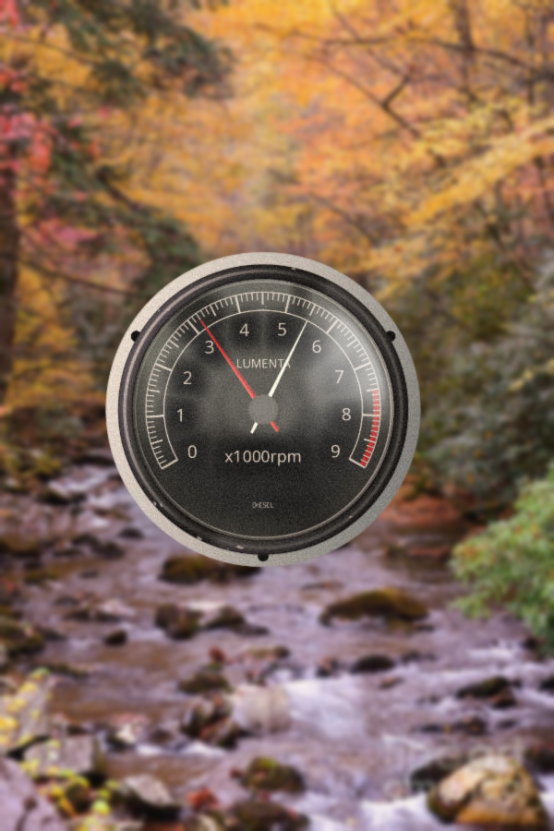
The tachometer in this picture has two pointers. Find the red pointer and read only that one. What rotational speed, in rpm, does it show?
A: 3200 rpm
